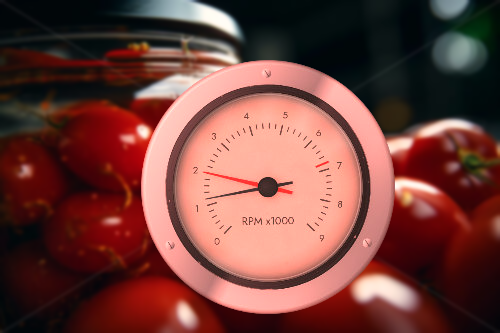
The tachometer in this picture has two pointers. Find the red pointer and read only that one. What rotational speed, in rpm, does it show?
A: 2000 rpm
